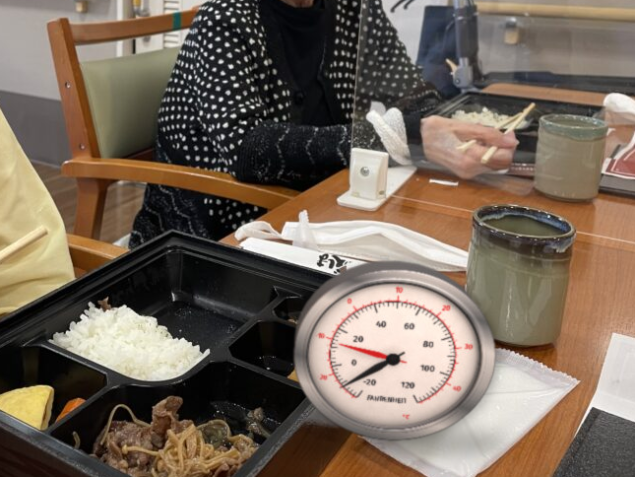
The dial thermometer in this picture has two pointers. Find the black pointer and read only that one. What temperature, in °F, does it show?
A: -10 °F
